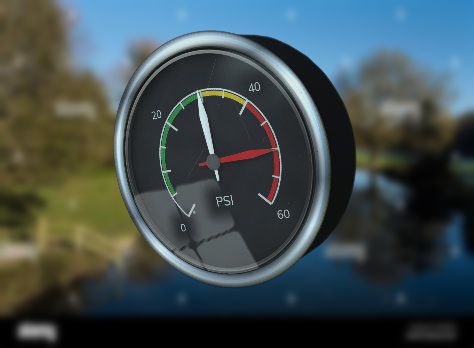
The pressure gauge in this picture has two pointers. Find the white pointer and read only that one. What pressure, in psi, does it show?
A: 30 psi
